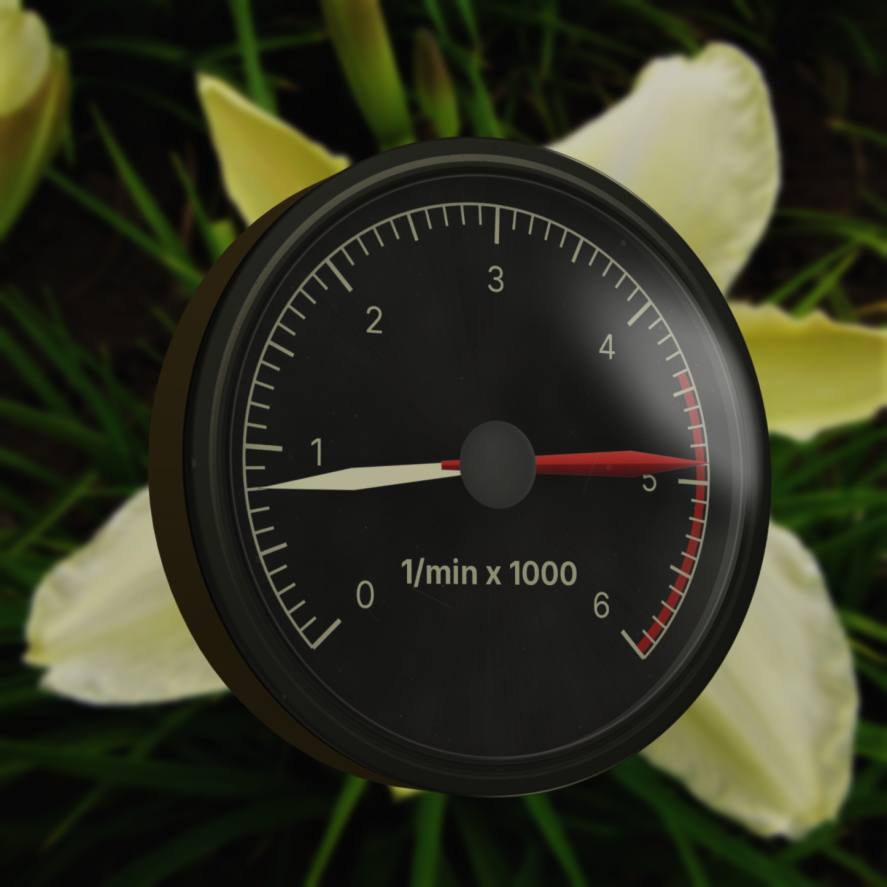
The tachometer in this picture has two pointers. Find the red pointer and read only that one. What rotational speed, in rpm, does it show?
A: 4900 rpm
